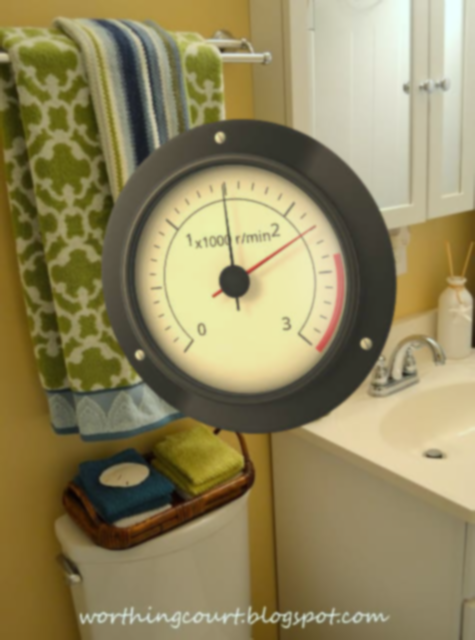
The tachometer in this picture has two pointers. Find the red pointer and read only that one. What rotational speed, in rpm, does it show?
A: 2200 rpm
